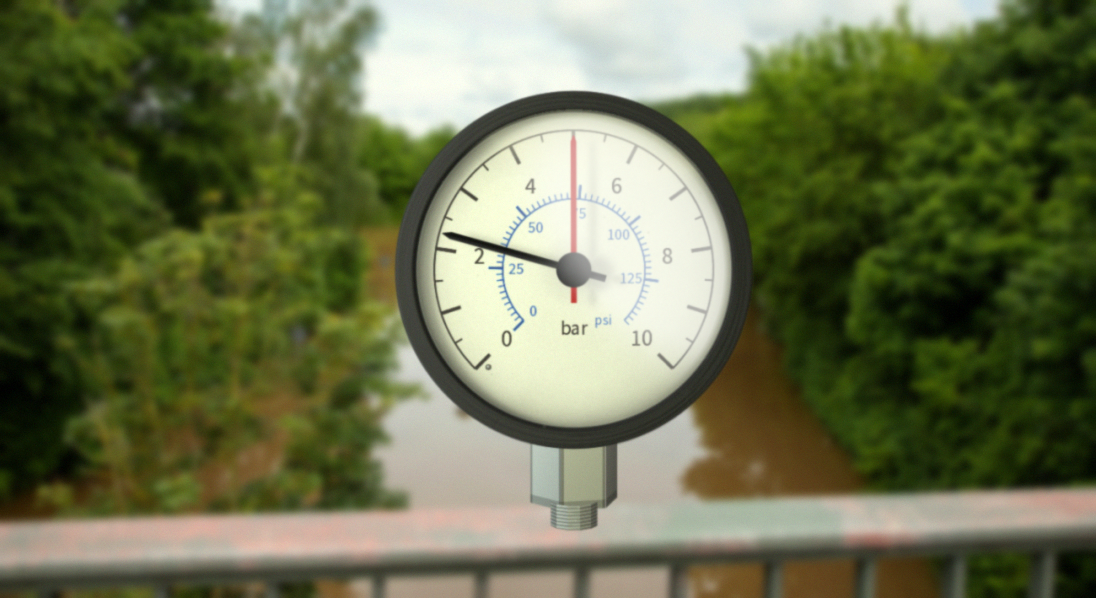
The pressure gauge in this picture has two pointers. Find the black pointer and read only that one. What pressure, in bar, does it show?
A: 2.25 bar
